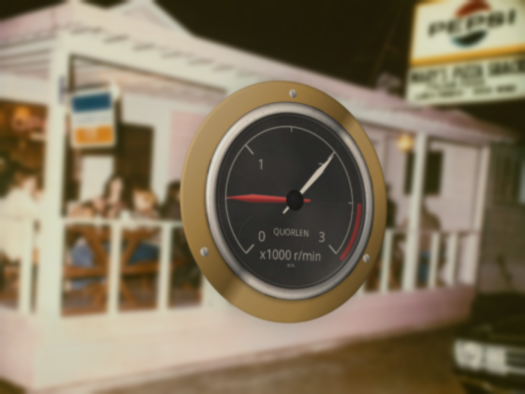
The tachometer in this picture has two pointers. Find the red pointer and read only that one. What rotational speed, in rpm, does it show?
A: 500 rpm
